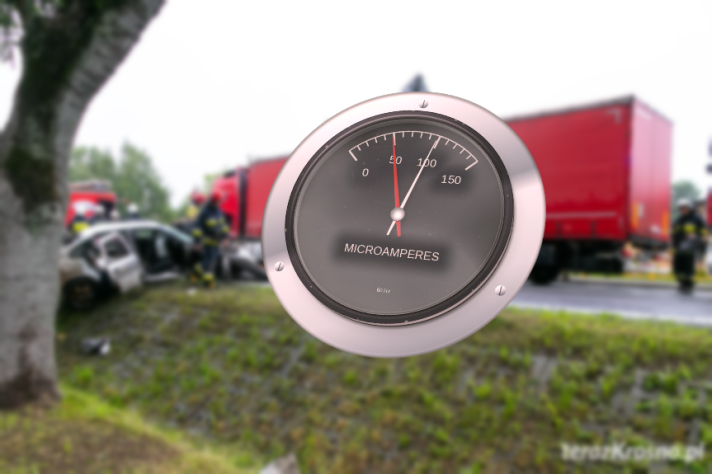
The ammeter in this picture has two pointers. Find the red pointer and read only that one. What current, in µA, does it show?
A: 50 µA
